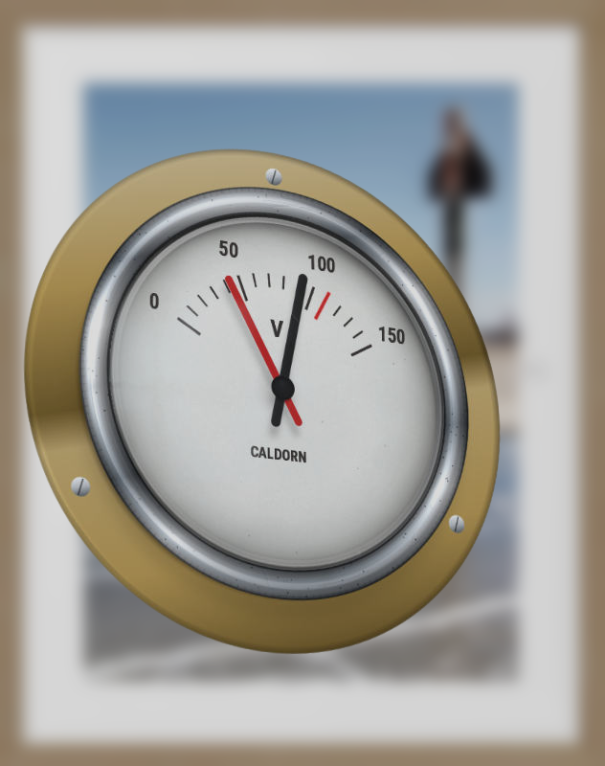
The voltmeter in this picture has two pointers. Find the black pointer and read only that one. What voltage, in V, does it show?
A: 90 V
